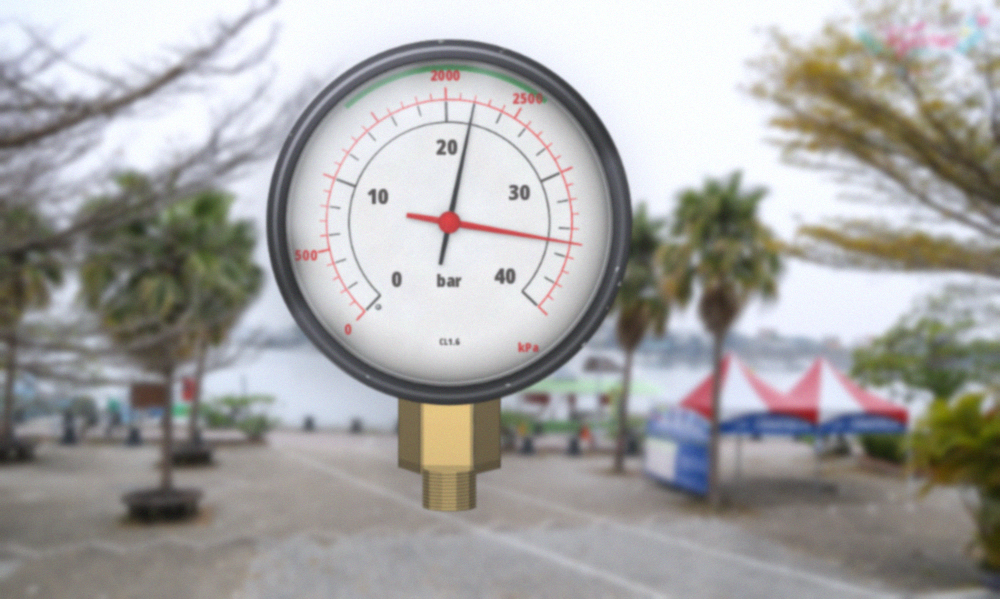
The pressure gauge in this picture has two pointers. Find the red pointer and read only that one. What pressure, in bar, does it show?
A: 35 bar
